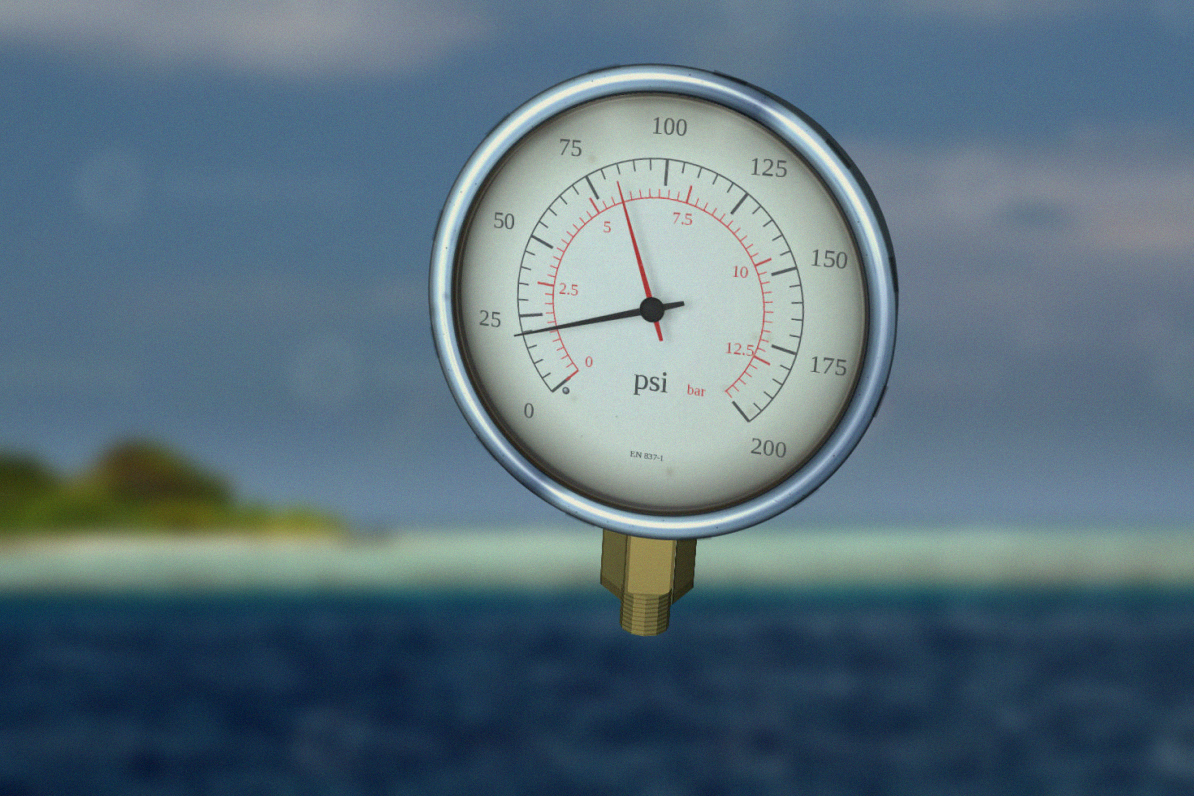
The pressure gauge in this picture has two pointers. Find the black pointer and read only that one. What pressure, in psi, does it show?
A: 20 psi
